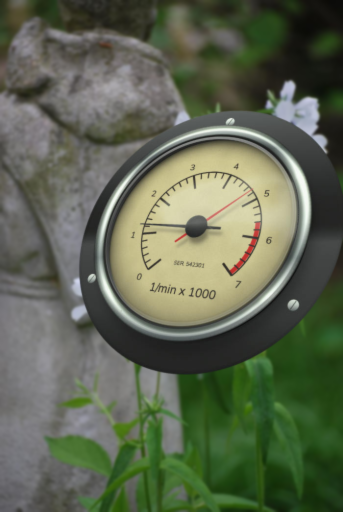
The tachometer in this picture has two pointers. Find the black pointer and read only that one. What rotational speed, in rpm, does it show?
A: 1200 rpm
